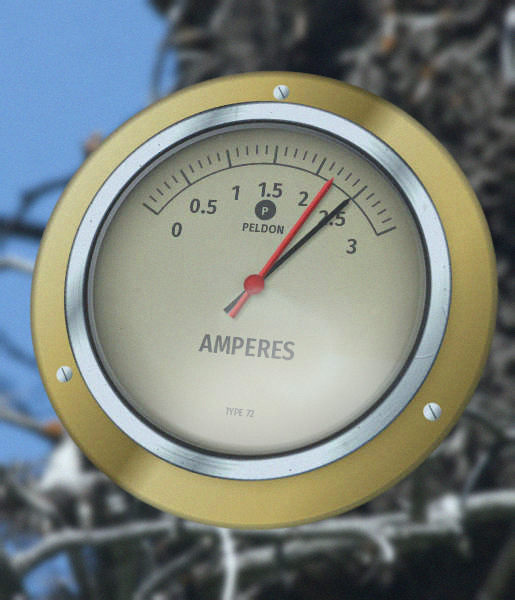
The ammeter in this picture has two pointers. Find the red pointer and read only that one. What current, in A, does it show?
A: 2.2 A
